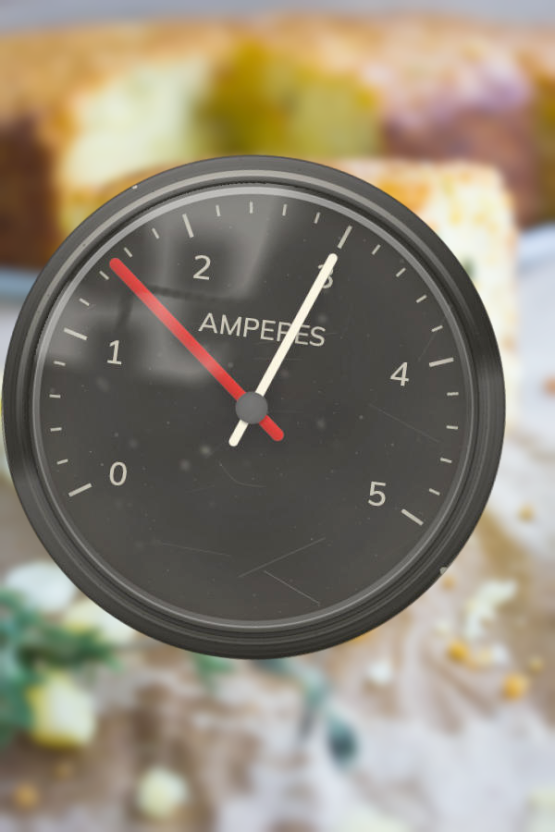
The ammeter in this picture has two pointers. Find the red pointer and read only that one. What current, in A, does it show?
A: 1.5 A
